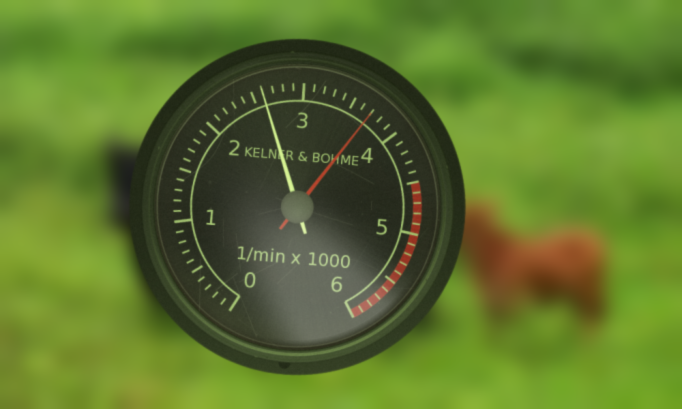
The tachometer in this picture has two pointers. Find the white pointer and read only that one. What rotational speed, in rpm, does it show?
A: 2600 rpm
